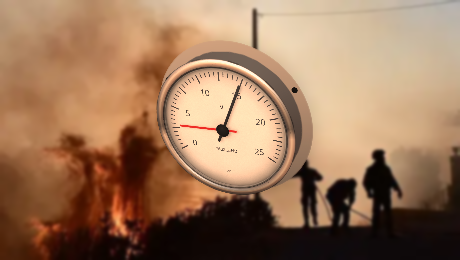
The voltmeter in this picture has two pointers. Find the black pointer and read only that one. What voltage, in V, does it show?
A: 15 V
